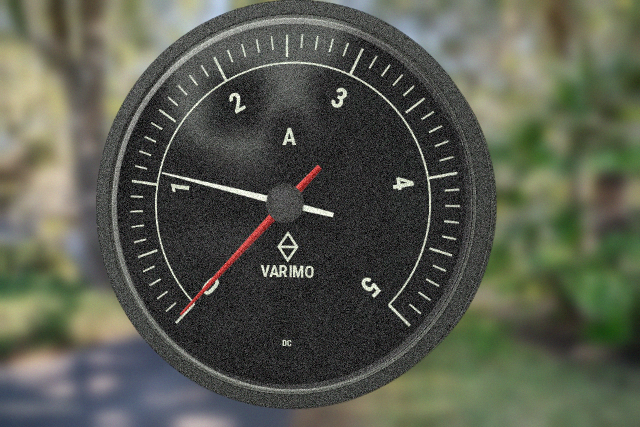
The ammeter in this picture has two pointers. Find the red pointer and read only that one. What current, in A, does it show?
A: 0 A
